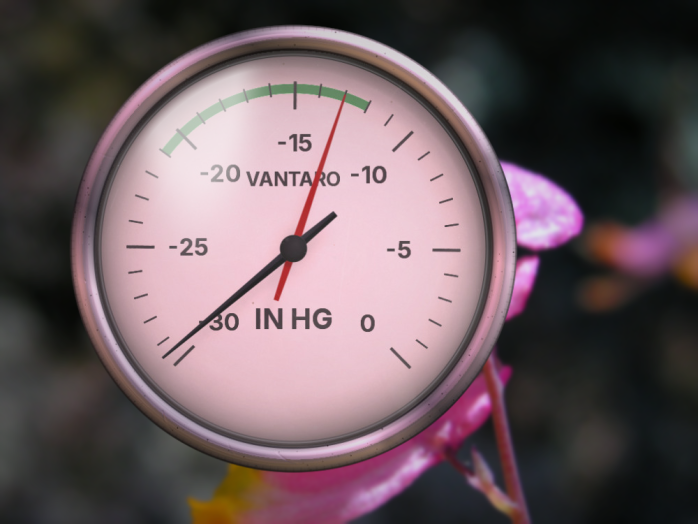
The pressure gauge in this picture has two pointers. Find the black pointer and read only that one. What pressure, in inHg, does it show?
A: -29.5 inHg
